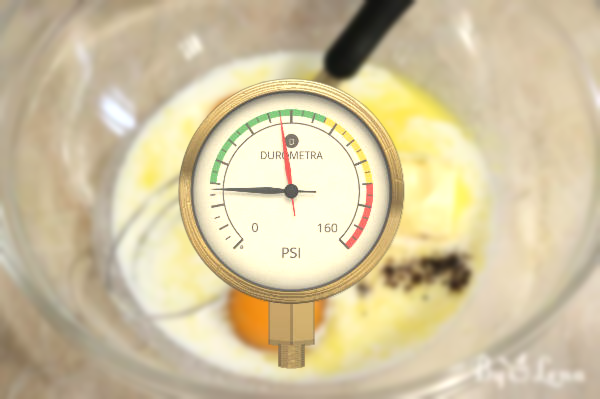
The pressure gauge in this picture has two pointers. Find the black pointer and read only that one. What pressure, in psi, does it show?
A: 27.5 psi
